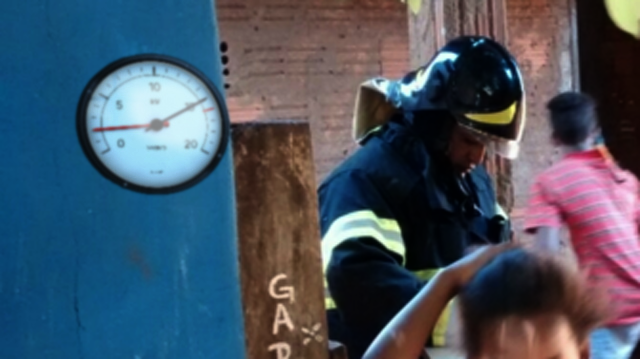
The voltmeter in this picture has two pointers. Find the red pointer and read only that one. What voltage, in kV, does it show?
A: 2 kV
